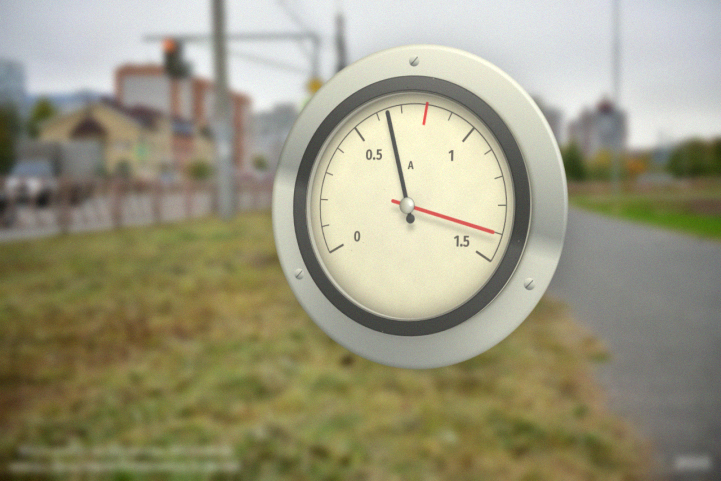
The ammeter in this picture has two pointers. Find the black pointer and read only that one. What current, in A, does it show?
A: 0.65 A
